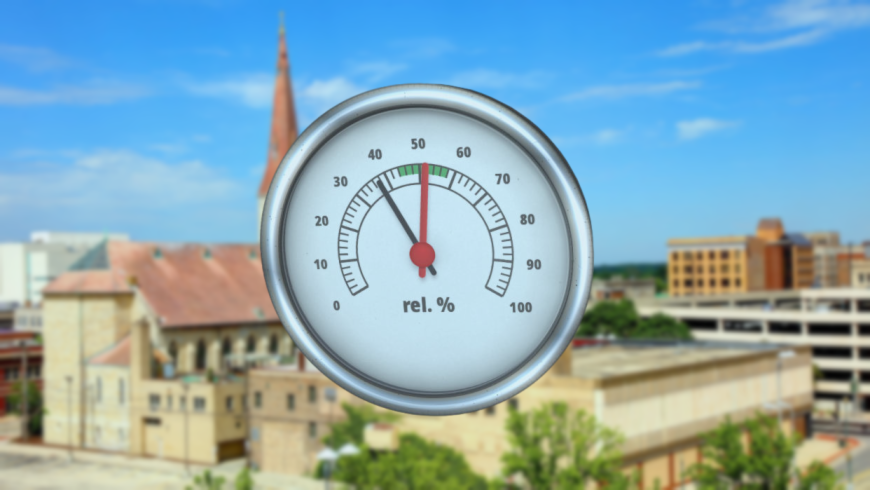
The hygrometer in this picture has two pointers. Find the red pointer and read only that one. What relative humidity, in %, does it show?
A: 52 %
